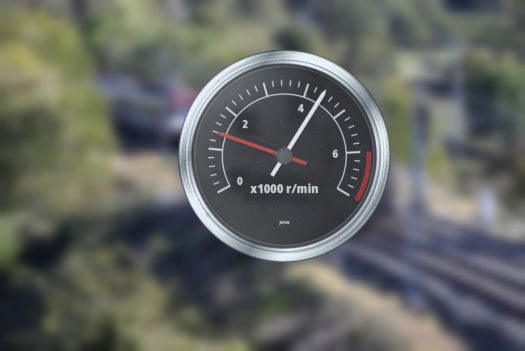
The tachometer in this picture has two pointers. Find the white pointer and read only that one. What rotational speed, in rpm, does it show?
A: 4400 rpm
